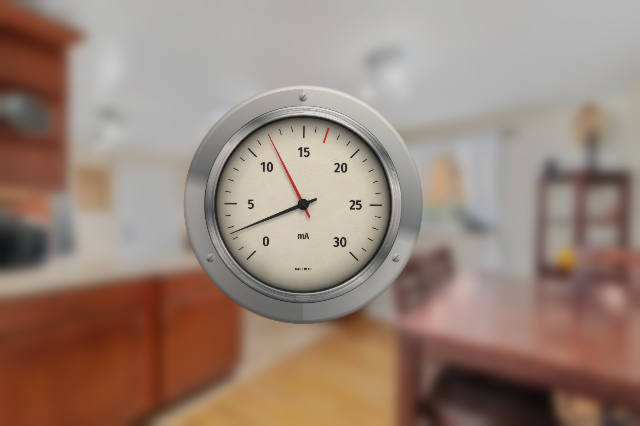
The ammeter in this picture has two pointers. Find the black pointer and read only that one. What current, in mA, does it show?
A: 2.5 mA
